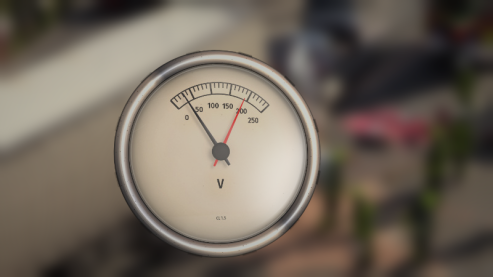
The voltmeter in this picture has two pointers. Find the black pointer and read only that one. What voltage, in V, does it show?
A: 30 V
